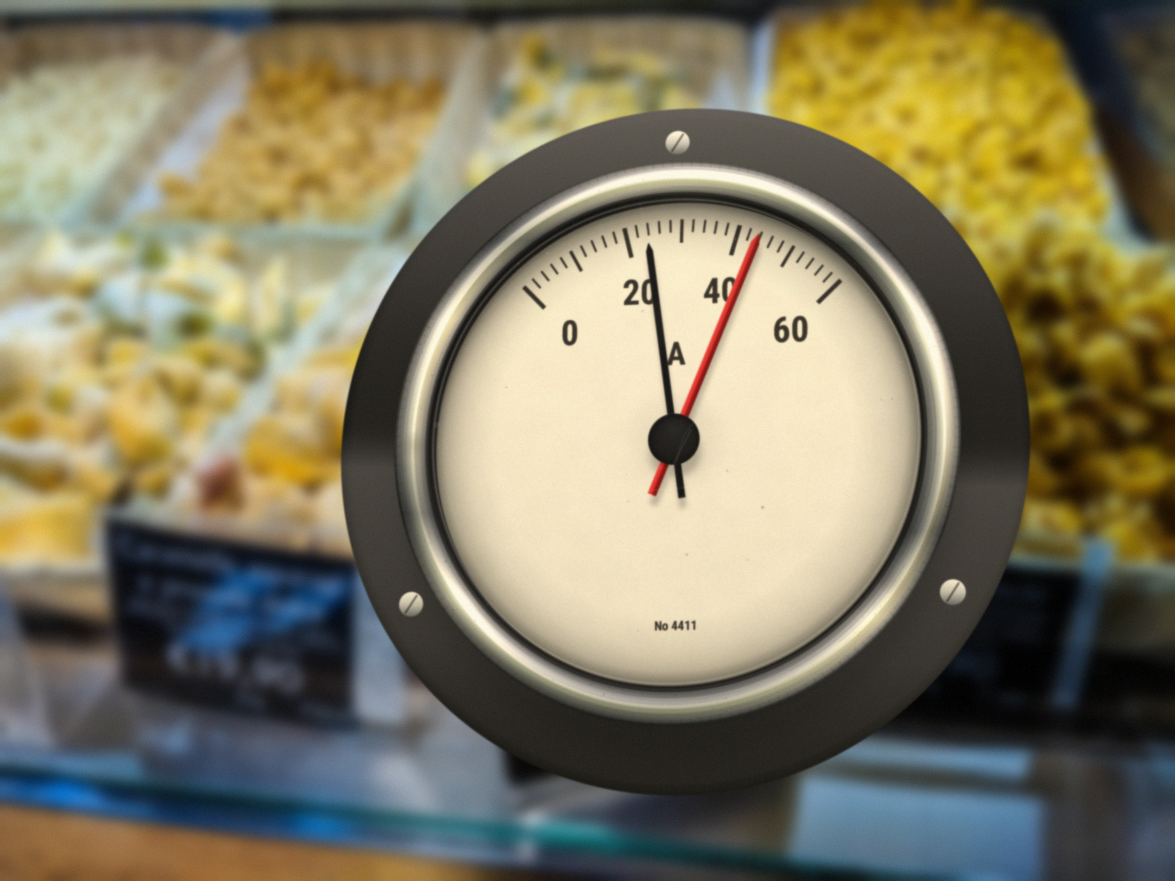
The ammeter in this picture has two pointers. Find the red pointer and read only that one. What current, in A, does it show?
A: 44 A
